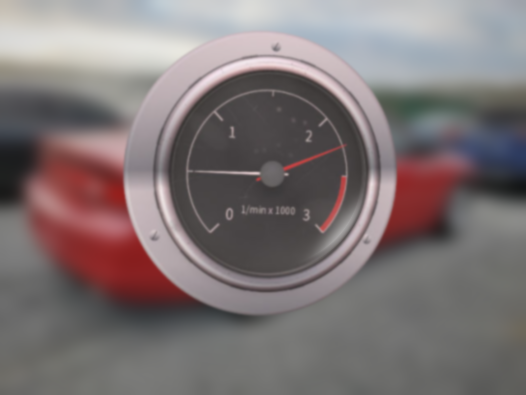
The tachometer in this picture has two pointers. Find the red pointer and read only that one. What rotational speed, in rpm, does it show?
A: 2250 rpm
